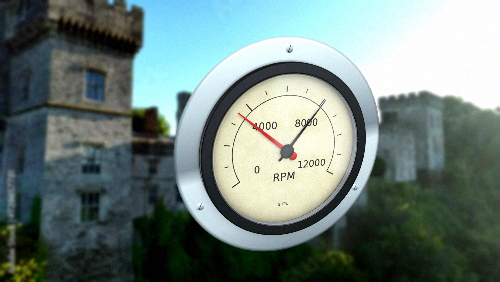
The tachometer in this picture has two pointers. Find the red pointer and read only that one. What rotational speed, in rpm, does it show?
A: 3500 rpm
